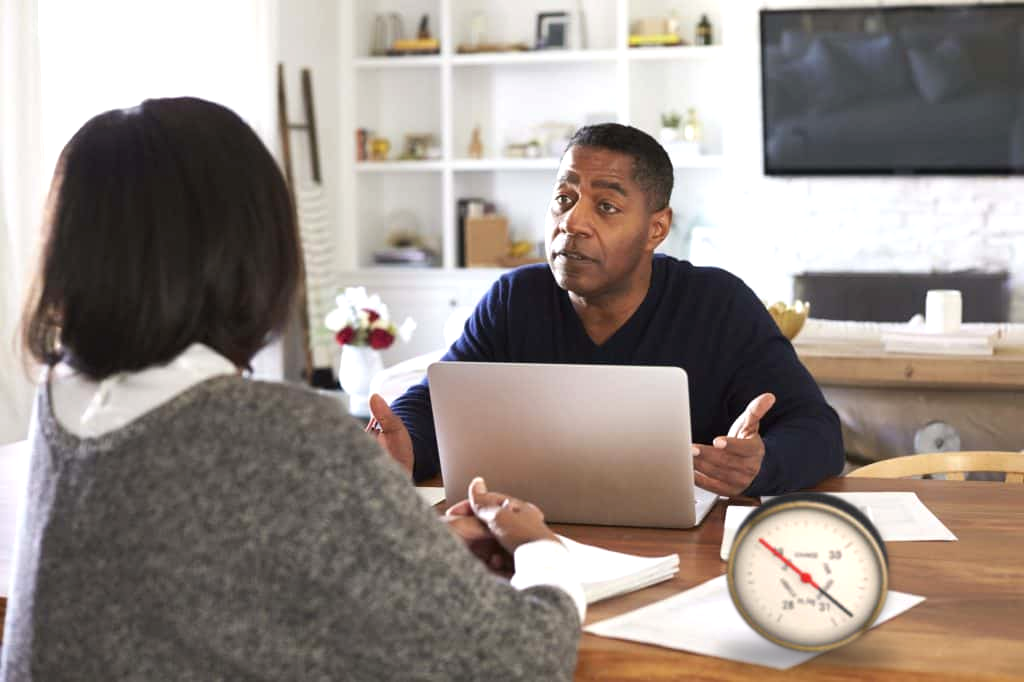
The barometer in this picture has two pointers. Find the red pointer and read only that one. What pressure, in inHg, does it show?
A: 29 inHg
